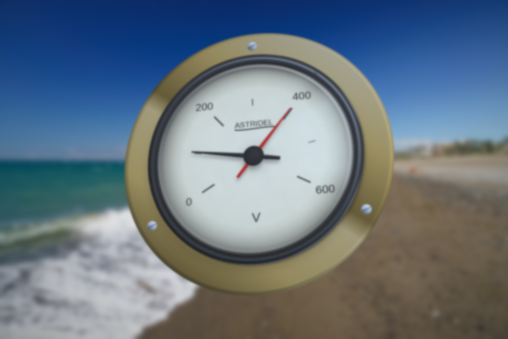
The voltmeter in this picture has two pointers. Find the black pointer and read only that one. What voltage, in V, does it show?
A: 100 V
